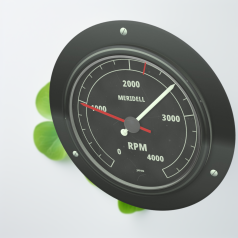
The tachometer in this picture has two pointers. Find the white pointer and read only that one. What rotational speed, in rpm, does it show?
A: 2600 rpm
